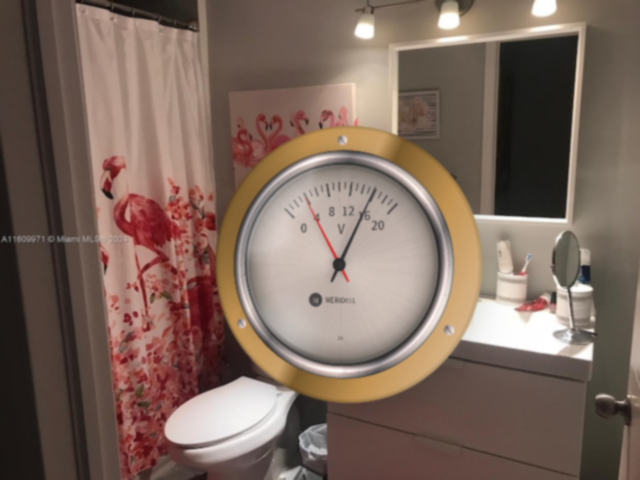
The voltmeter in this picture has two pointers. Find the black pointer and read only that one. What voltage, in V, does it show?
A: 16 V
